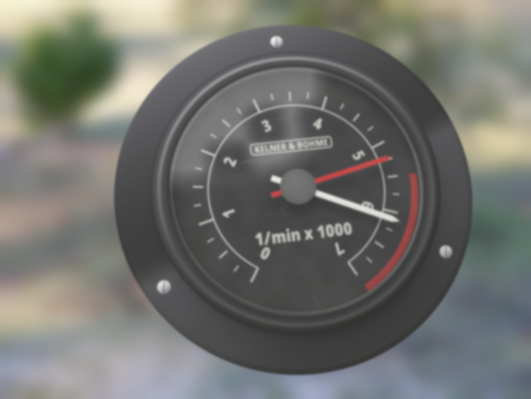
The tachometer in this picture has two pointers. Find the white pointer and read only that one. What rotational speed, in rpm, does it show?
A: 6125 rpm
